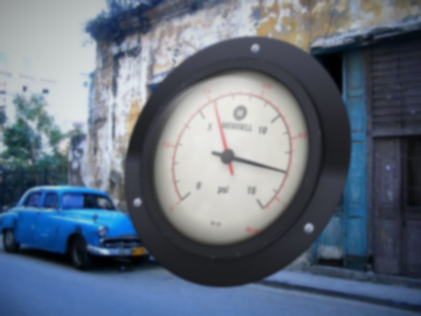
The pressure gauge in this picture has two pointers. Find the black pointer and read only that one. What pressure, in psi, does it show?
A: 13 psi
